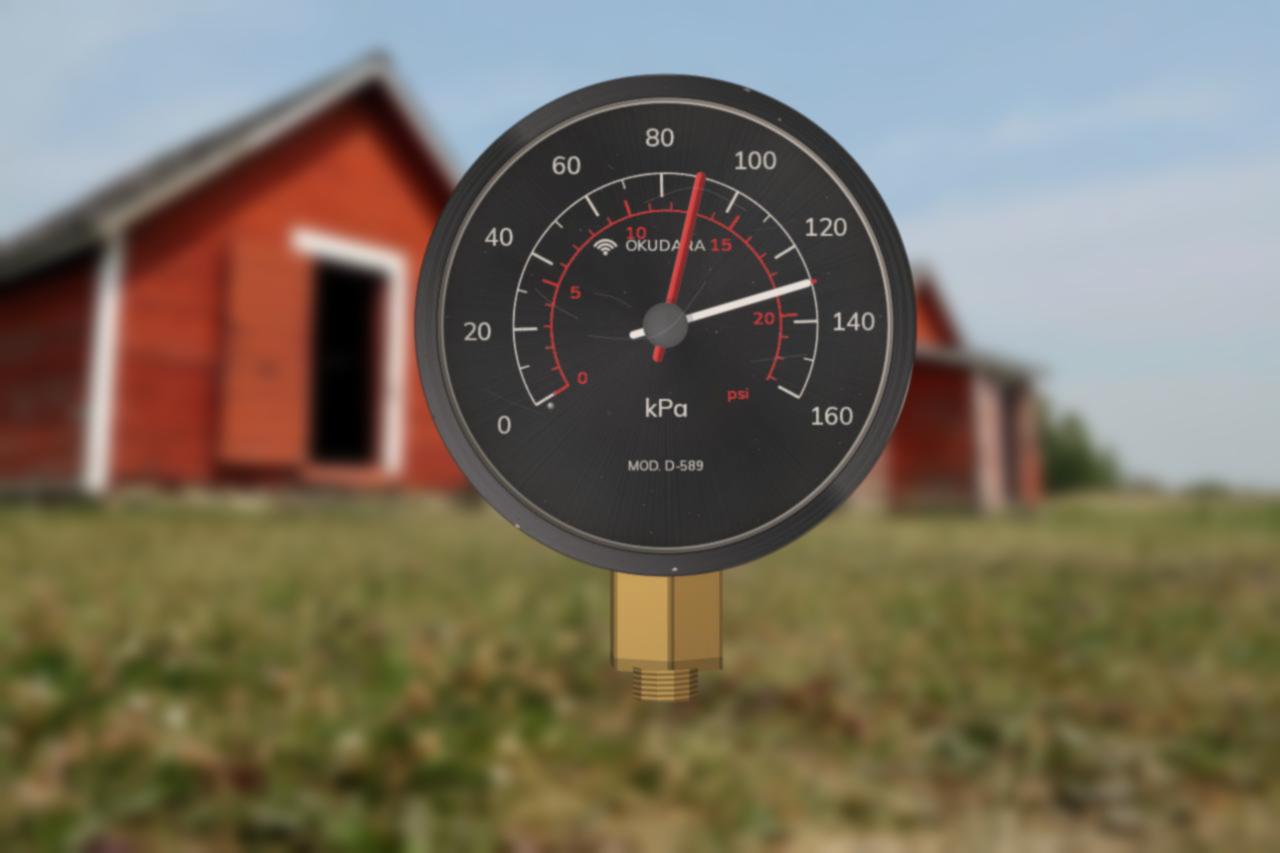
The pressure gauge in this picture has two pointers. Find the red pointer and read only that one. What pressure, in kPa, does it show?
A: 90 kPa
